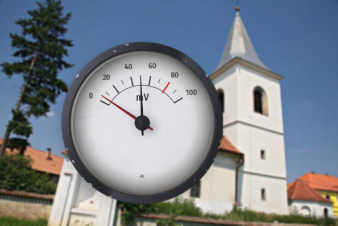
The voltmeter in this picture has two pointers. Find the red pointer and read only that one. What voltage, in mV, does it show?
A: 5 mV
